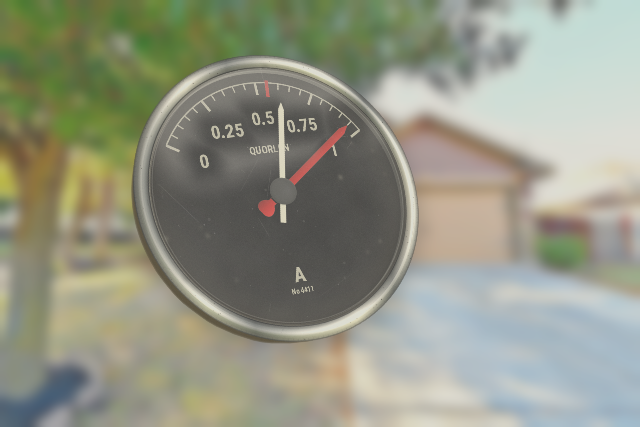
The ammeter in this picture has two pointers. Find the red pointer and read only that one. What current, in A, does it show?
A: 0.95 A
